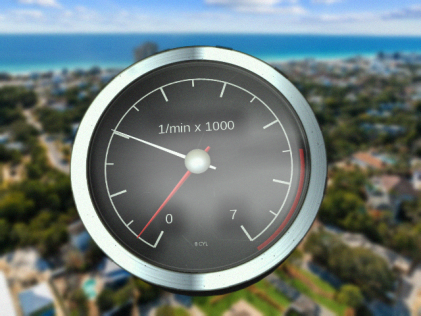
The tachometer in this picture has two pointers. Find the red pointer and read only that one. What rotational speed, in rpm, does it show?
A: 250 rpm
